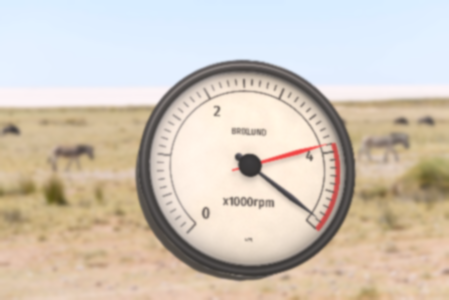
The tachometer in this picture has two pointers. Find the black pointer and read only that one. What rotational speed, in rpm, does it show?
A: 4900 rpm
